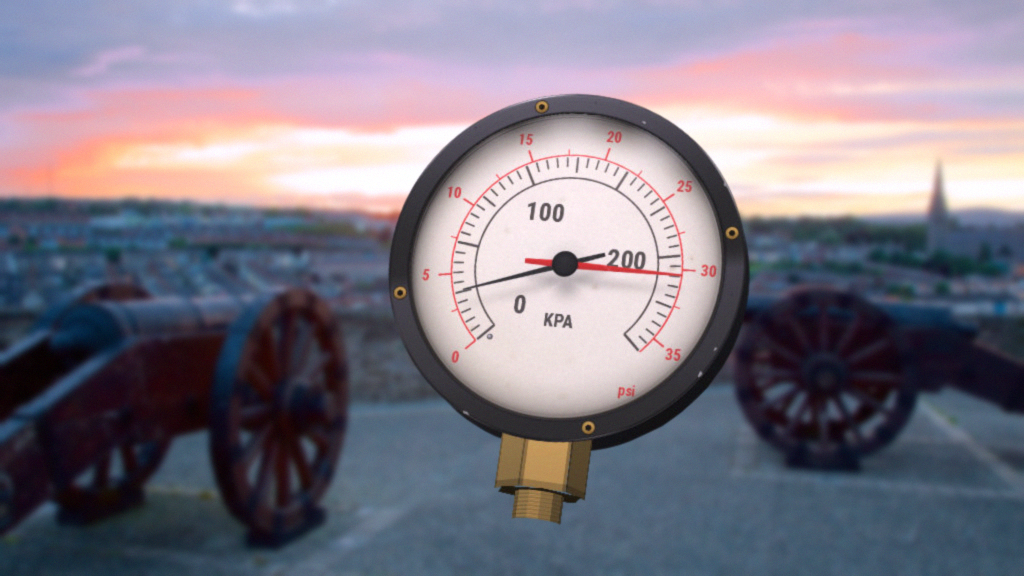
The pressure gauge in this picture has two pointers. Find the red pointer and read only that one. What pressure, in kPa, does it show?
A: 210 kPa
